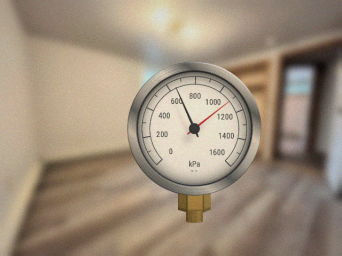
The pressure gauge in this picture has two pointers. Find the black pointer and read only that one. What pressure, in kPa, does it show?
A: 650 kPa
